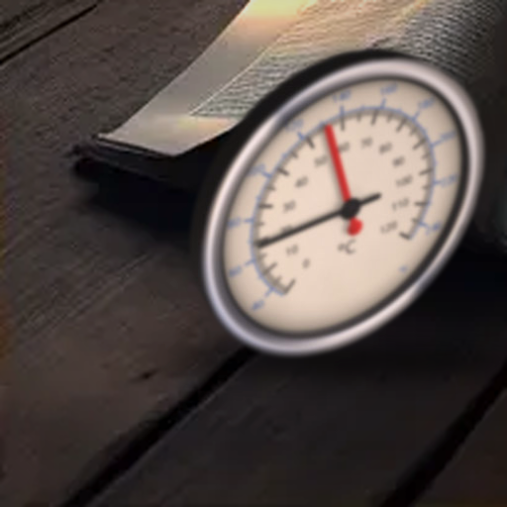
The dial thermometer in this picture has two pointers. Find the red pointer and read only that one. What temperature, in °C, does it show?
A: 55 °C
